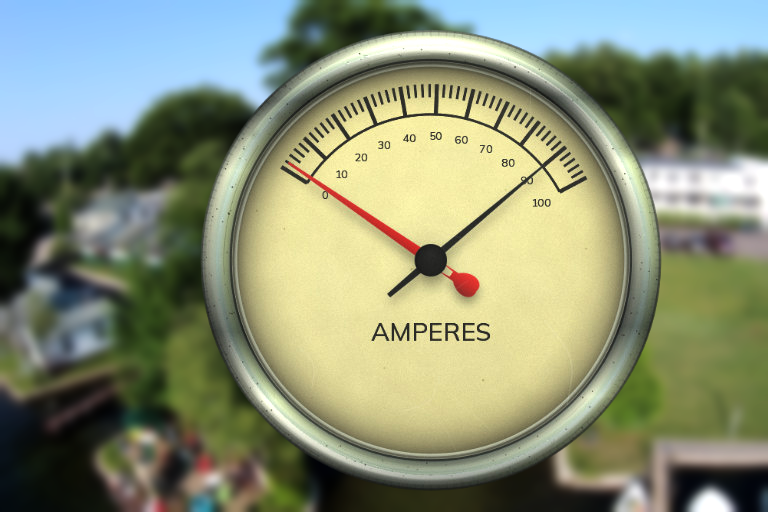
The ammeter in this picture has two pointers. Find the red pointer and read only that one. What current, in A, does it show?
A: 2 A
